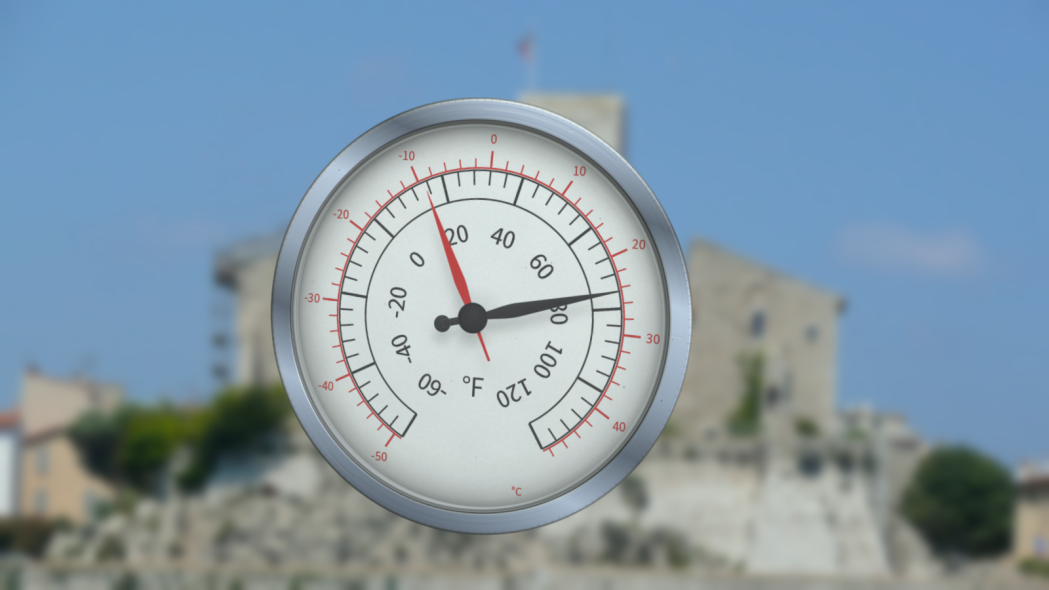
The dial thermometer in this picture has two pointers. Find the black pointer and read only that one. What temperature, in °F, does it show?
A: 76 °F
